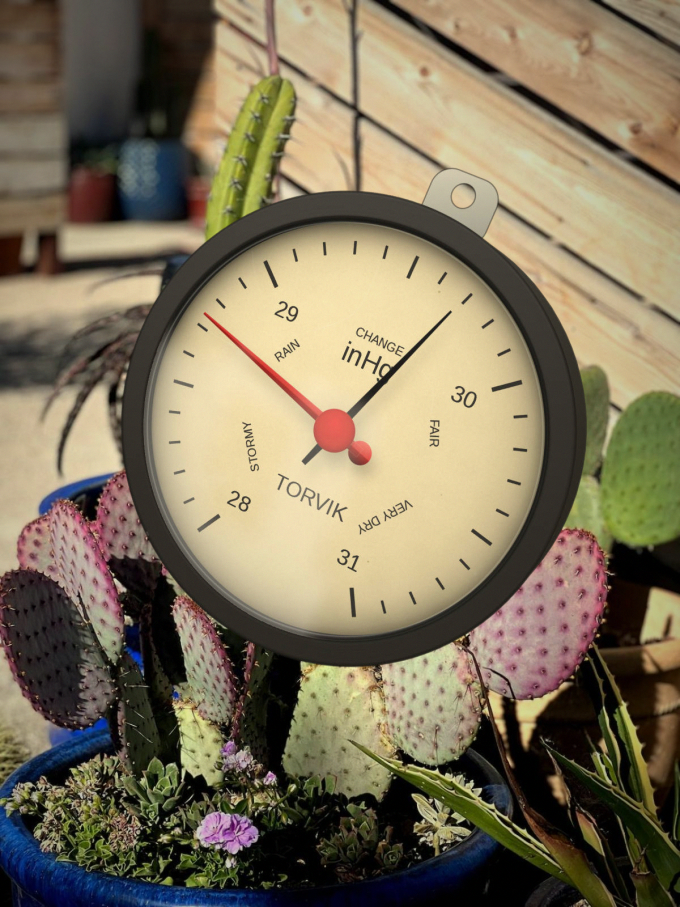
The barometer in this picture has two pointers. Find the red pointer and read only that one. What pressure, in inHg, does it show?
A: 28.75 inHg
